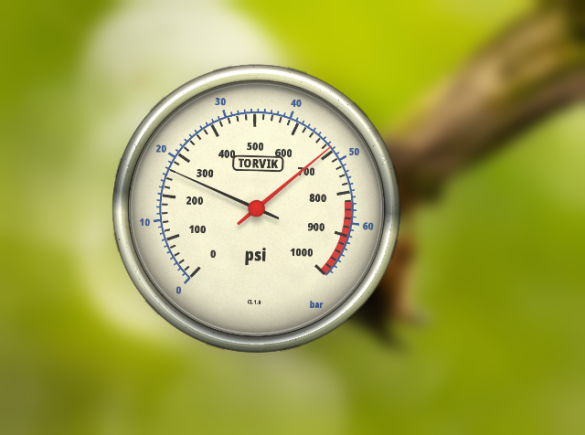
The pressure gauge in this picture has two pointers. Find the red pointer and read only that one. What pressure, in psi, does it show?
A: 690 psi
